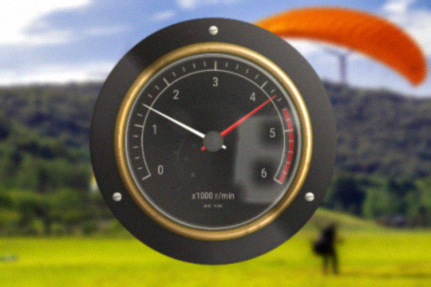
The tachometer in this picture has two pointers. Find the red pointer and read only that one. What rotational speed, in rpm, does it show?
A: 4300 rpm
